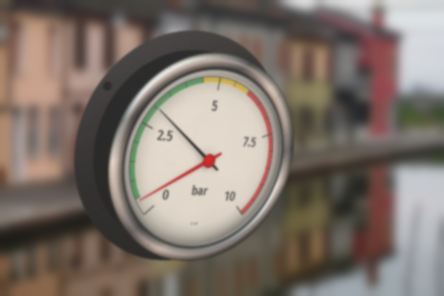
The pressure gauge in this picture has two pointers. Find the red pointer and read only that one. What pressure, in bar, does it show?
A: 0.5 bar
